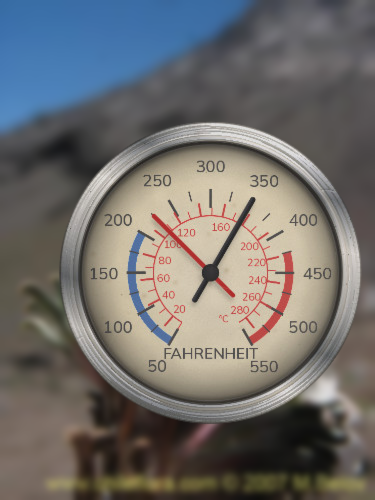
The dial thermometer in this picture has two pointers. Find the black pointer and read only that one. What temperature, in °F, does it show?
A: 350 °F
